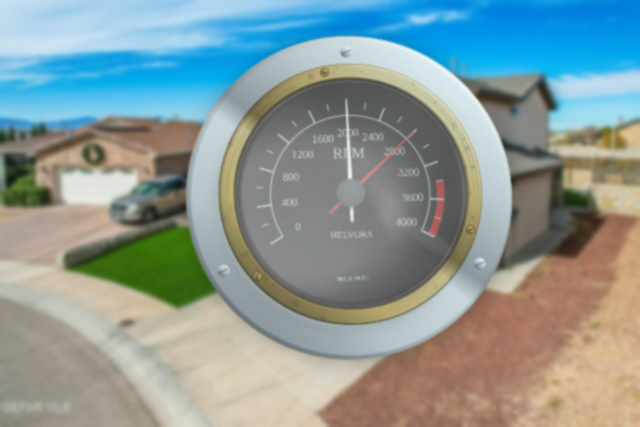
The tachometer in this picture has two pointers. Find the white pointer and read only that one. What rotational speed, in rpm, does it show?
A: 2000 rpm
